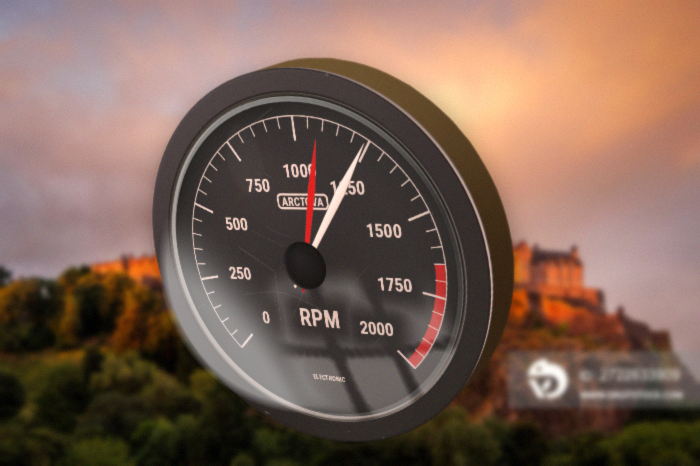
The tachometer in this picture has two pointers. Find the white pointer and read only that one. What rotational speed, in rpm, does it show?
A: 1250 rpm
